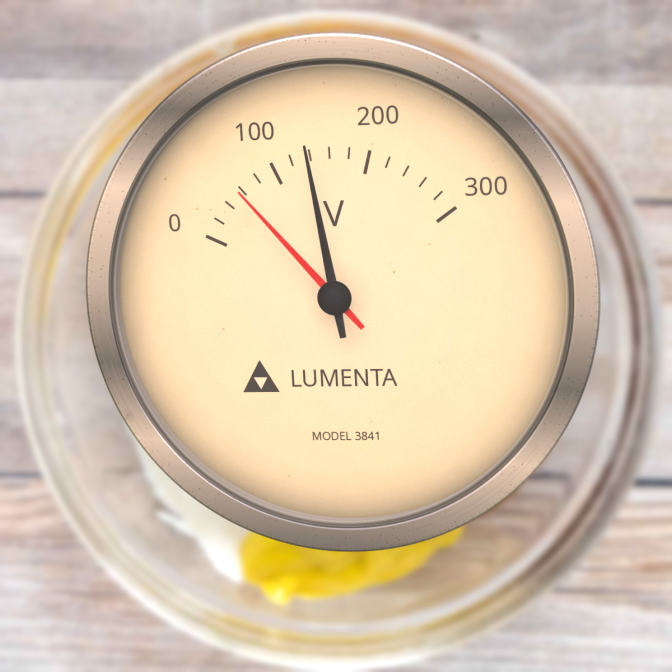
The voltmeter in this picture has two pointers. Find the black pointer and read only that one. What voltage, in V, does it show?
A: 140 V
